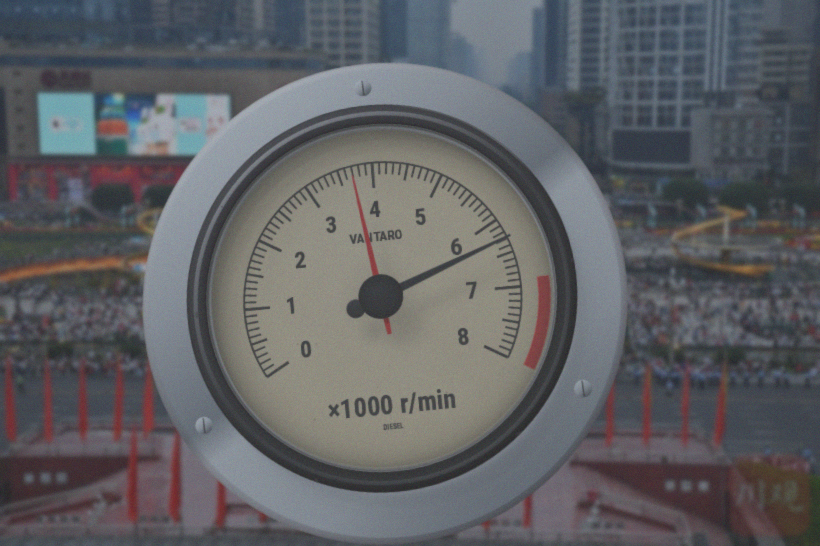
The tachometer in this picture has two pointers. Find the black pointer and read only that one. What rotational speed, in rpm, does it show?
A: 6300 rpm
